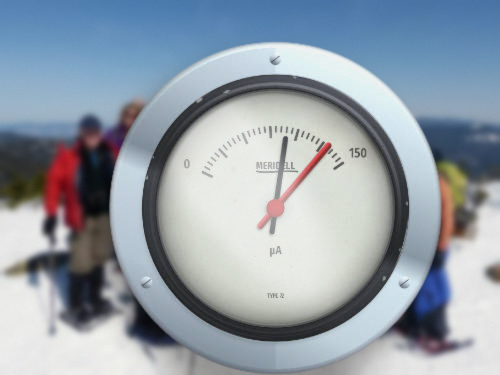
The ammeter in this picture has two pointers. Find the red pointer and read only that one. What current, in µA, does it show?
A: 130 µA
